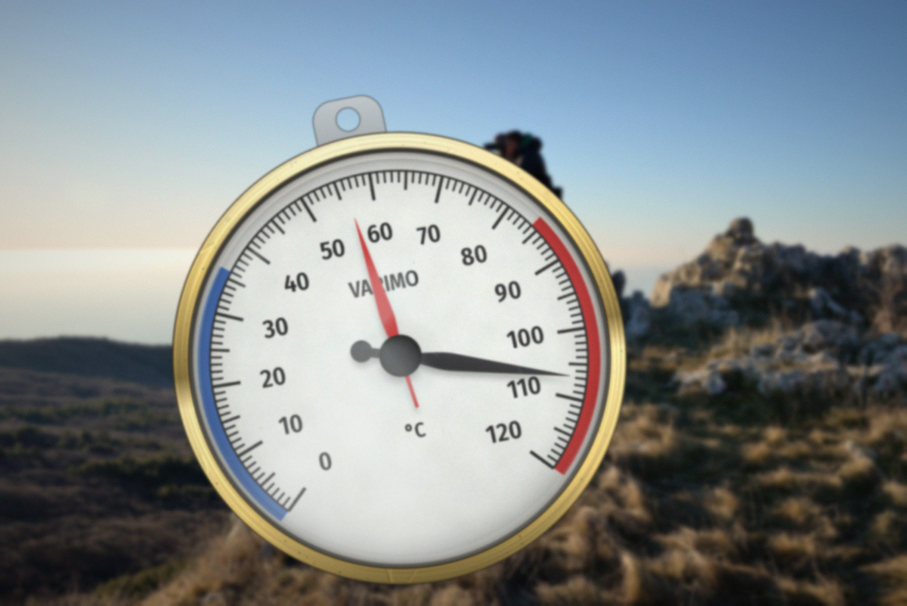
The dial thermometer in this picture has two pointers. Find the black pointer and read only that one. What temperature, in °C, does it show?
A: 107 °C
